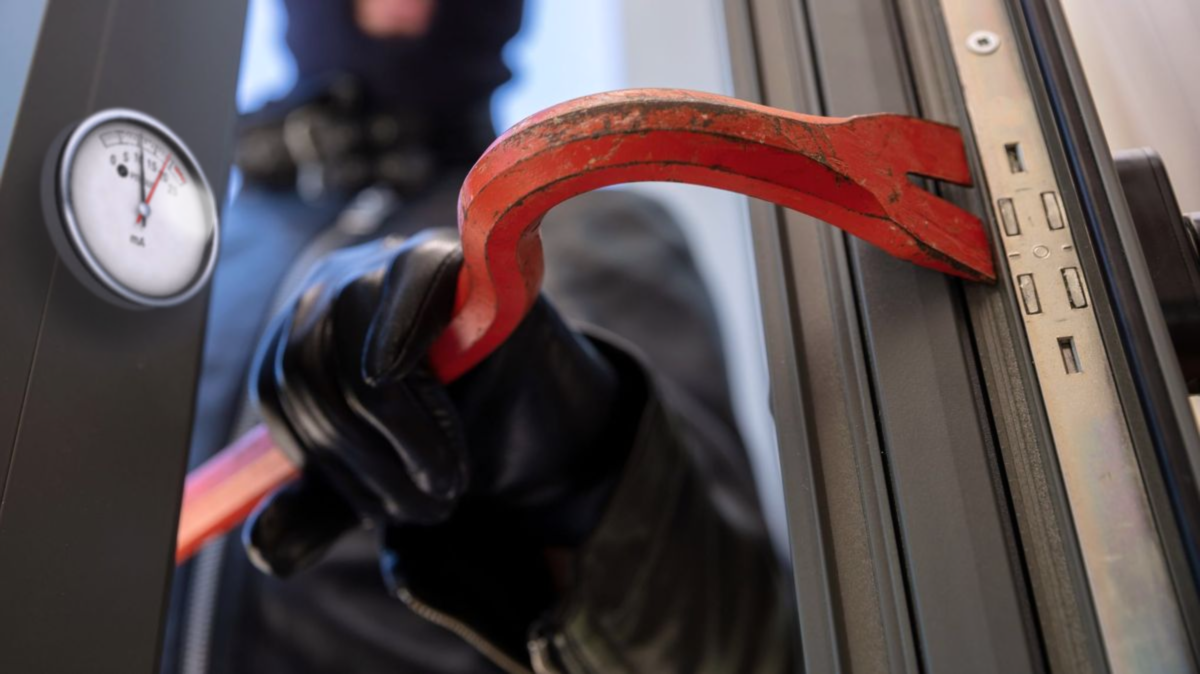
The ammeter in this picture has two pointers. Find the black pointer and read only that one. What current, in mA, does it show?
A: 10 mA
